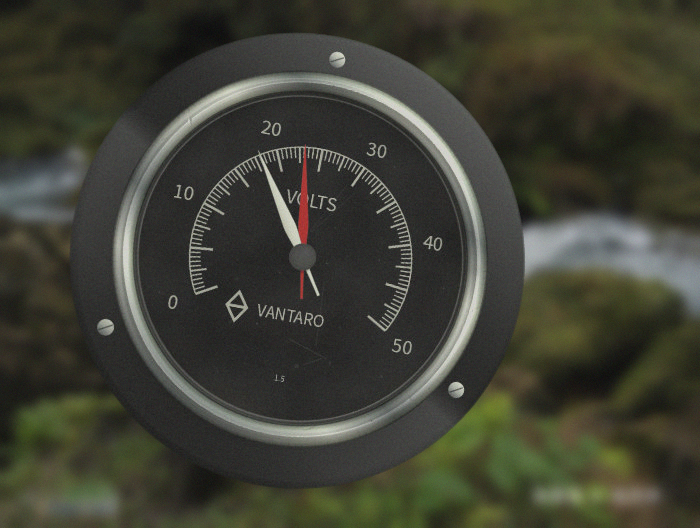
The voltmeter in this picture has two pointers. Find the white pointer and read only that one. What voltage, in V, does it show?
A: 18 V
